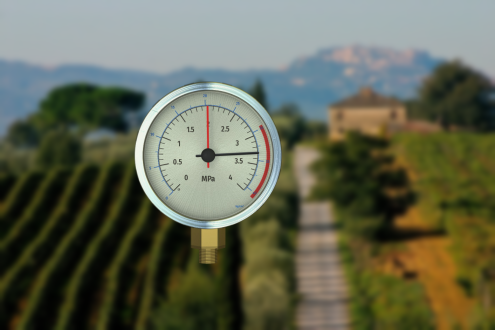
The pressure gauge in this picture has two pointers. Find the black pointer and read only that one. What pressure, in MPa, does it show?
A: 3.3 MPa
